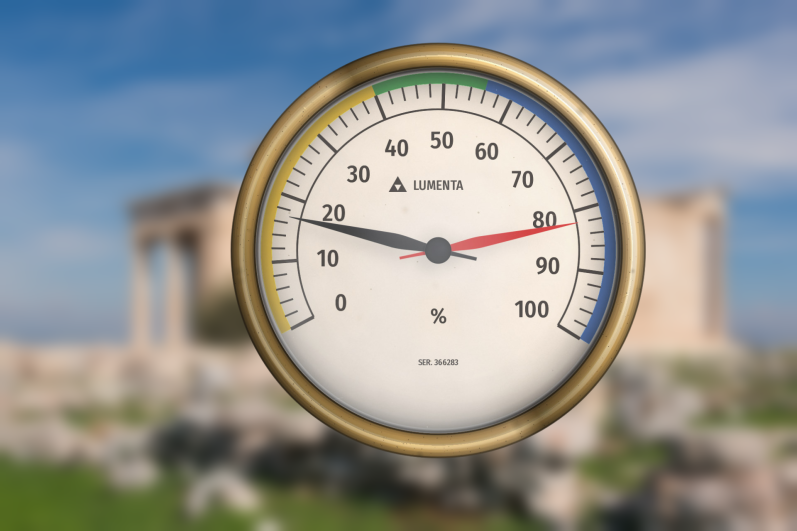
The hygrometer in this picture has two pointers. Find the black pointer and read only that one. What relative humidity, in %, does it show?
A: 17 %
